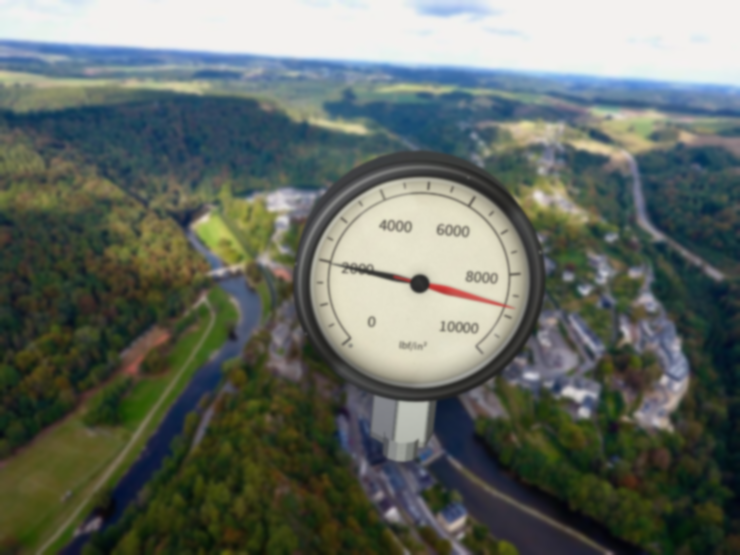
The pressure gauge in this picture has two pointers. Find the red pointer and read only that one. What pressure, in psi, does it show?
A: 8750 psi
